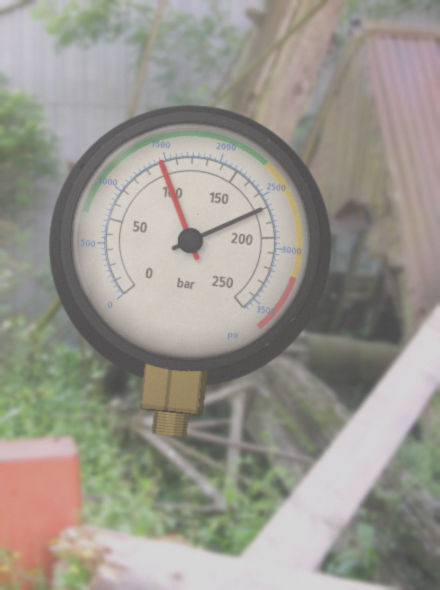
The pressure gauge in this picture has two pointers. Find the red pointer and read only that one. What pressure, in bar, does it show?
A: 100 bar
